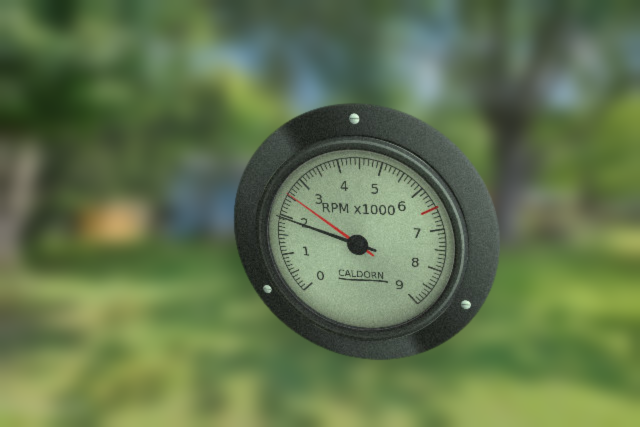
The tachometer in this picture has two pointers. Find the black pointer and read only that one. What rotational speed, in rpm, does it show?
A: 2000 rpm
